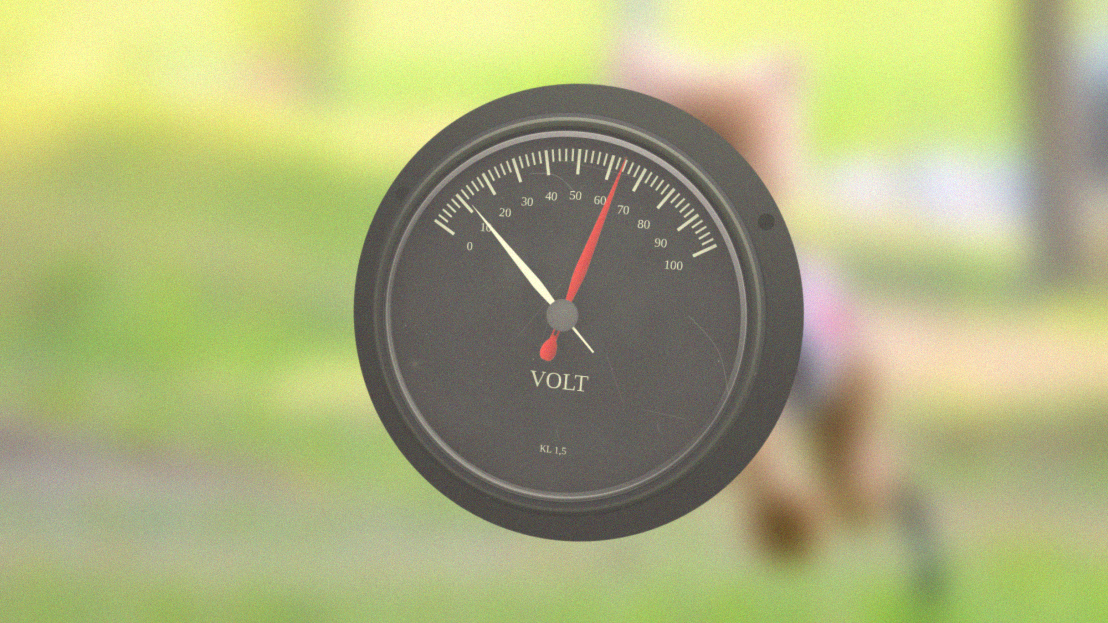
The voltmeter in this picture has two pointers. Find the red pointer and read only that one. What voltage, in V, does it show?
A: 64 V
